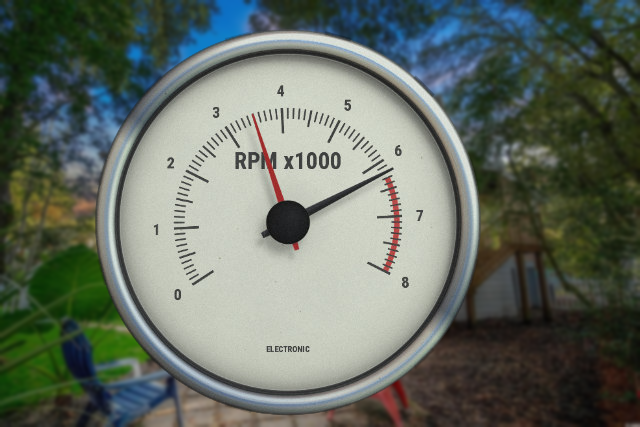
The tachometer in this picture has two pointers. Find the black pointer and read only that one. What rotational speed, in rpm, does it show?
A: 6200 rpm
